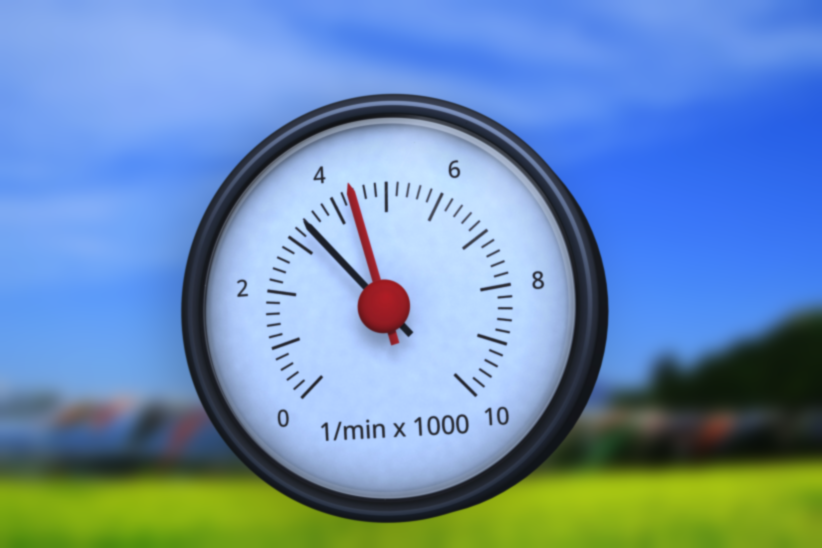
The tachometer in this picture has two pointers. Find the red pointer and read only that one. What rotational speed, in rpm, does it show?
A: 4400 rpm
